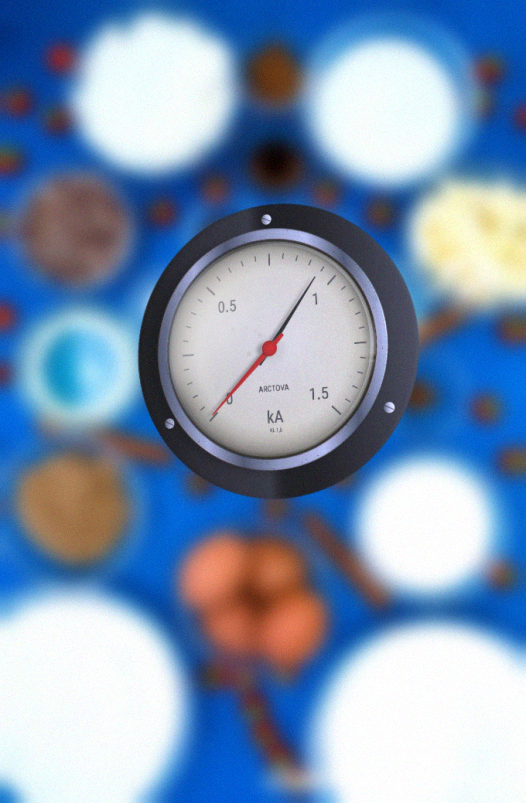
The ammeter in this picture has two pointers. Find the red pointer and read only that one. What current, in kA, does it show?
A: 0 kA
